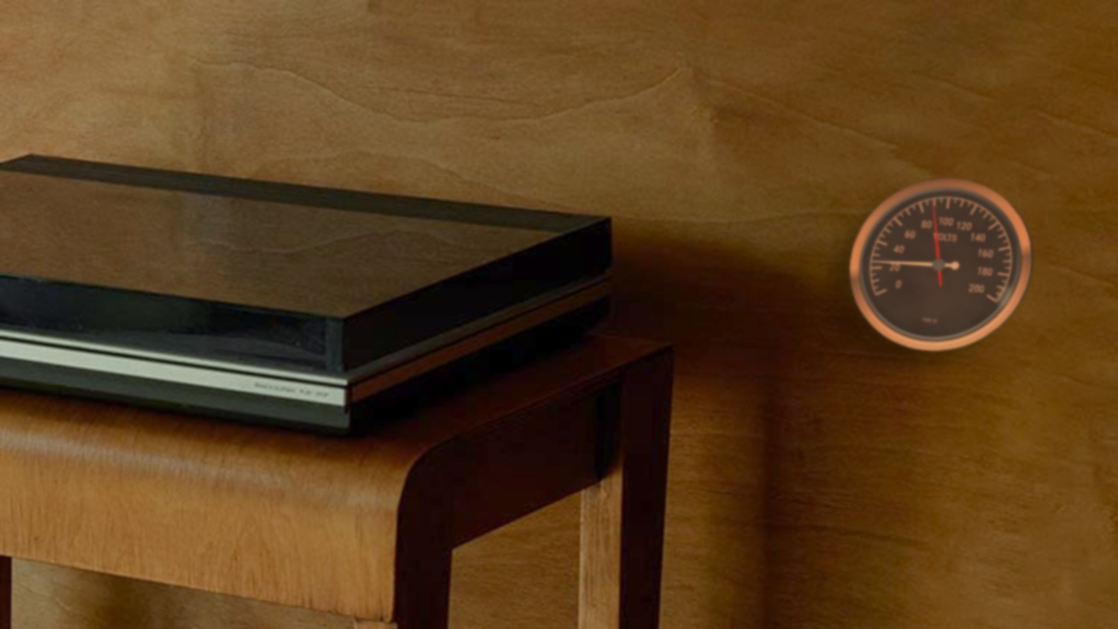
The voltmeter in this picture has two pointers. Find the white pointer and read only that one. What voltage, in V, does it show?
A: 25 V
